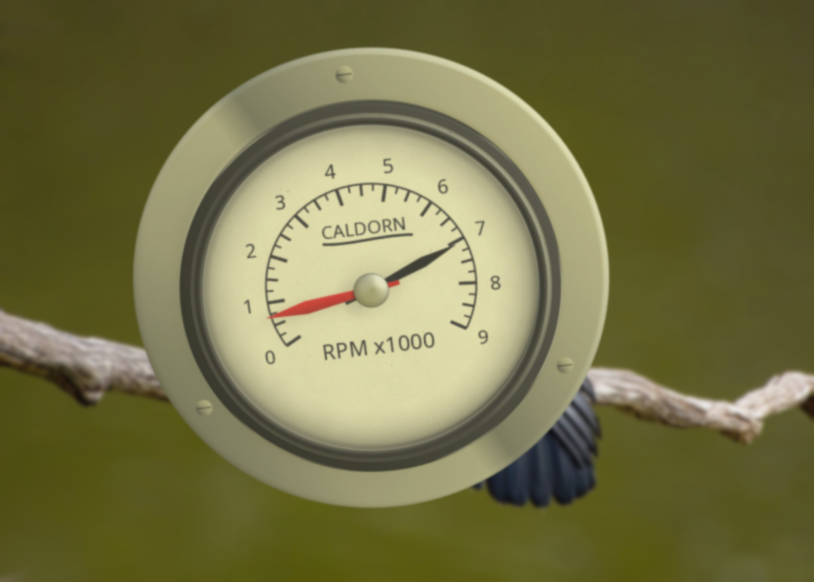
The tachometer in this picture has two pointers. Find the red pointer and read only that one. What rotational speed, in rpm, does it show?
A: 750 rpm
